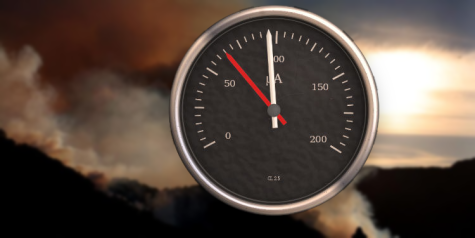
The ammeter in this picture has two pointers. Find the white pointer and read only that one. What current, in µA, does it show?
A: 95 µA
